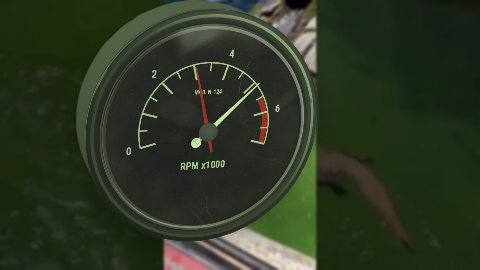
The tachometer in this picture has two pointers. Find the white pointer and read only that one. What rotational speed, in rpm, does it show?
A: 5000 rpm
